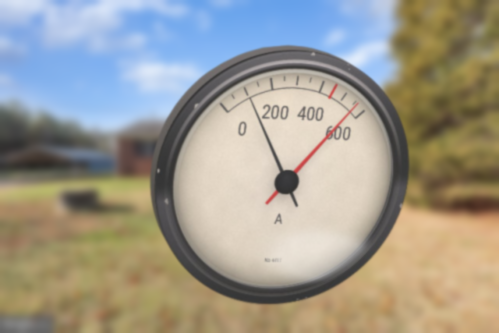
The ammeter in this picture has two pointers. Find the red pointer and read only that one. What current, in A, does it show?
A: 550 A
